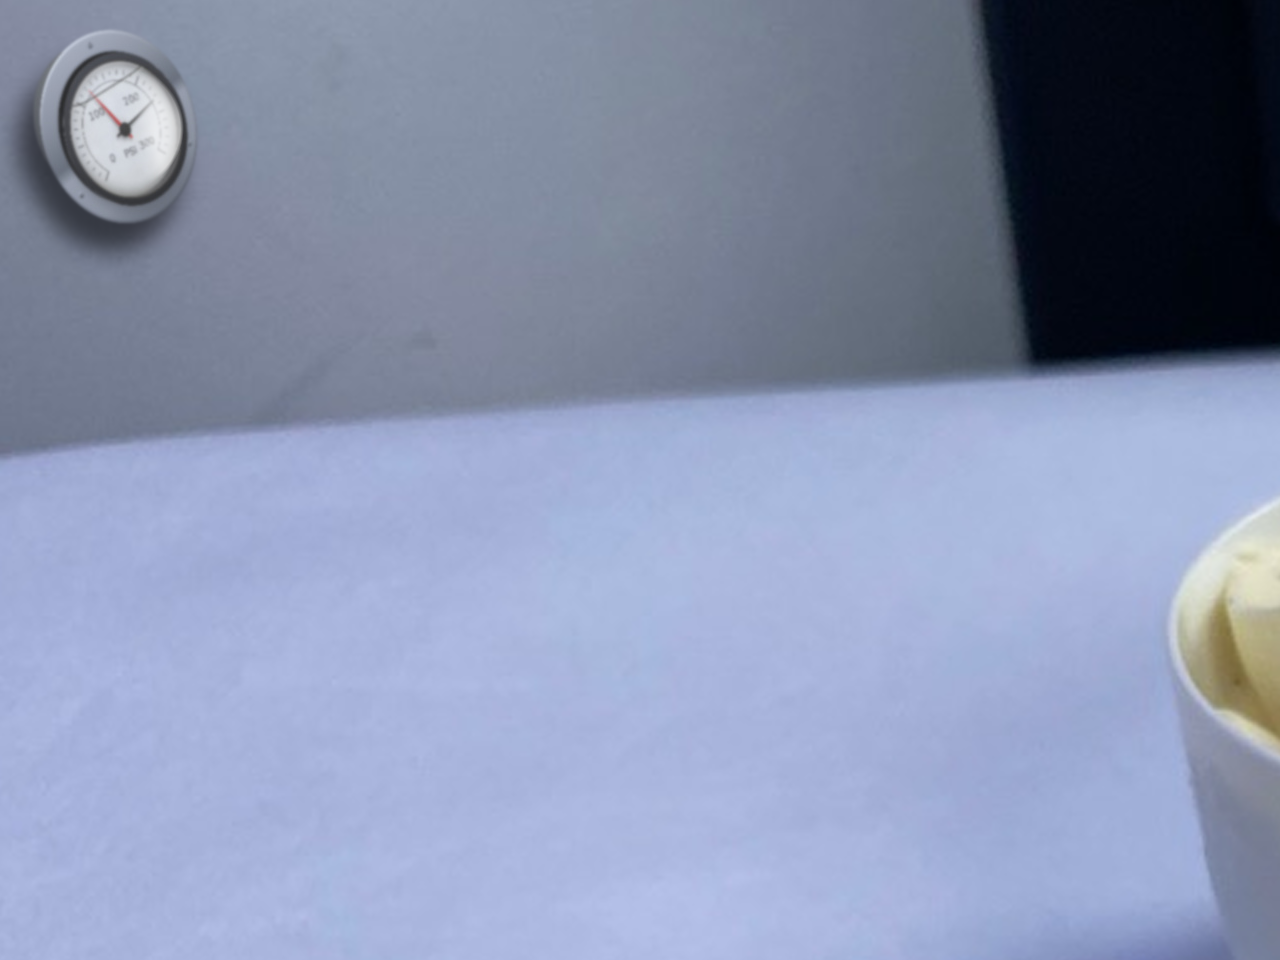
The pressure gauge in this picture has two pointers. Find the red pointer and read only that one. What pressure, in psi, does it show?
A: 120 psi
